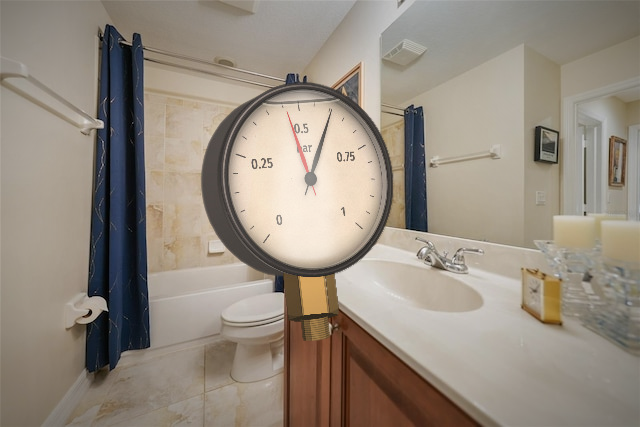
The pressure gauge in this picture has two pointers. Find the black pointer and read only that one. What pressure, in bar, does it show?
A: 0.6 bar
